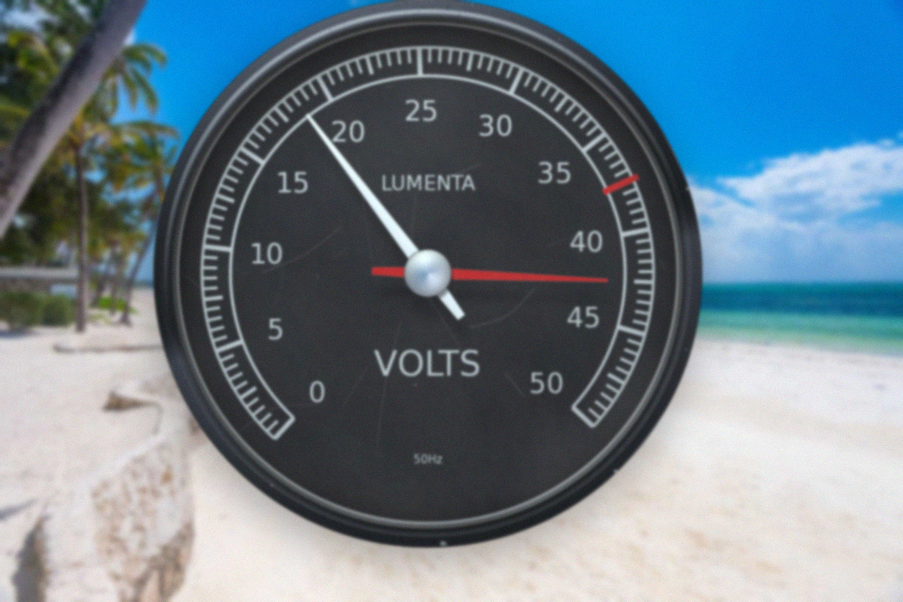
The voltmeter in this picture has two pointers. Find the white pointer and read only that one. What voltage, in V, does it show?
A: 18.5 V
